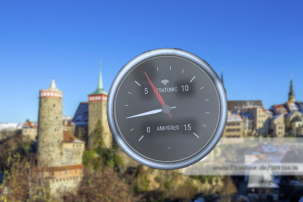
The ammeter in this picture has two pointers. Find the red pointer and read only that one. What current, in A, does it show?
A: 6 A
